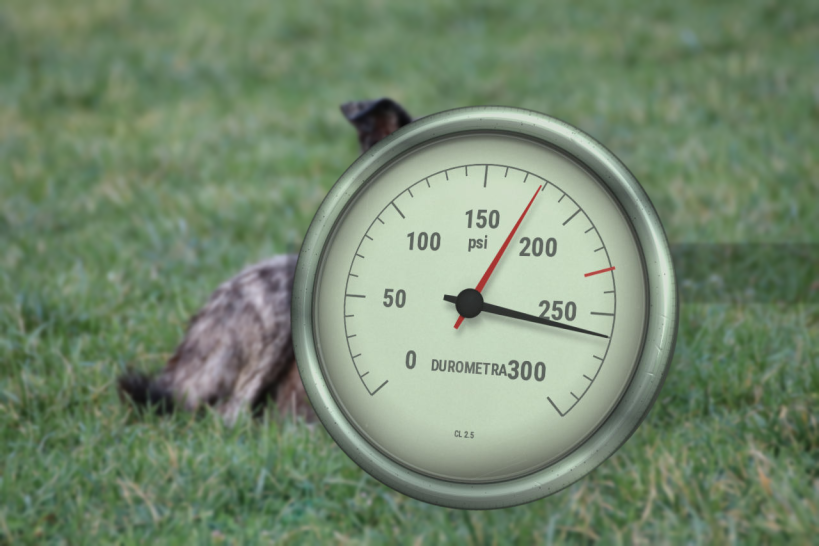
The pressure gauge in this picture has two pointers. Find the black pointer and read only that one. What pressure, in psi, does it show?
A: 260 psi
